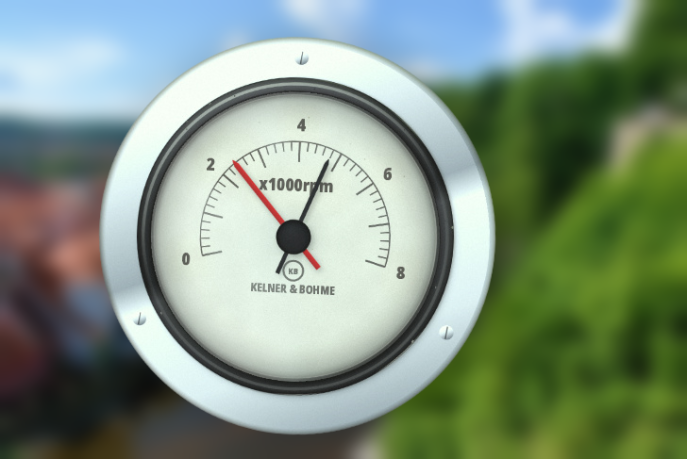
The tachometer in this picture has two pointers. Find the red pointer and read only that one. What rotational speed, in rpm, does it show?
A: 2400 rpm
